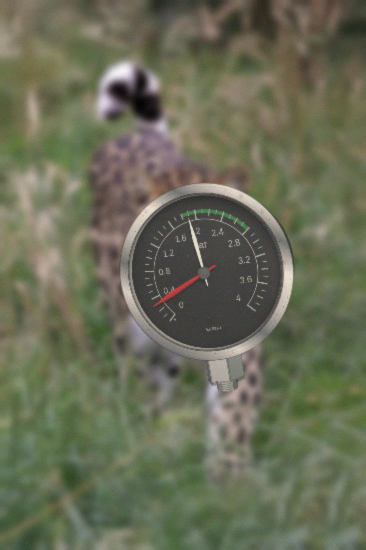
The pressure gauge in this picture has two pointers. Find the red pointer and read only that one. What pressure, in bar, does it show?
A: 0.3 bar
